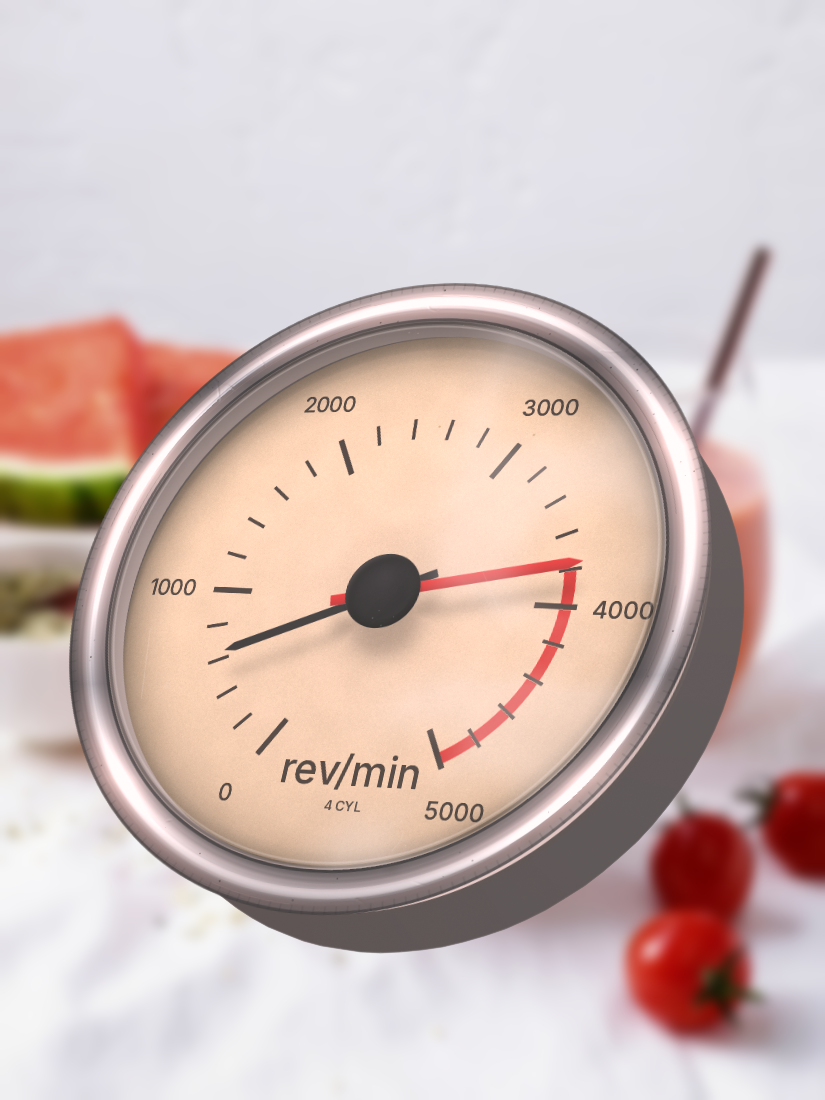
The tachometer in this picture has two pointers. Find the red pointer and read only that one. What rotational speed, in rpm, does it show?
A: 3800 rpm
